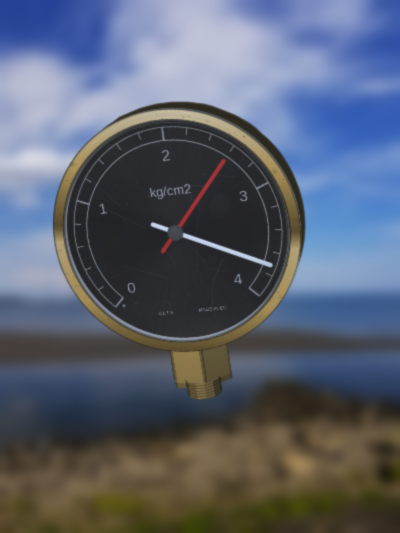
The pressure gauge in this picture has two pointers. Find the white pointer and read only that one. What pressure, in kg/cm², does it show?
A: 3.7 kg/cm²
